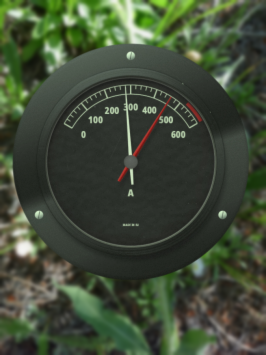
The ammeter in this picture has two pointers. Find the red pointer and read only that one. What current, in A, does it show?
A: 460 A
